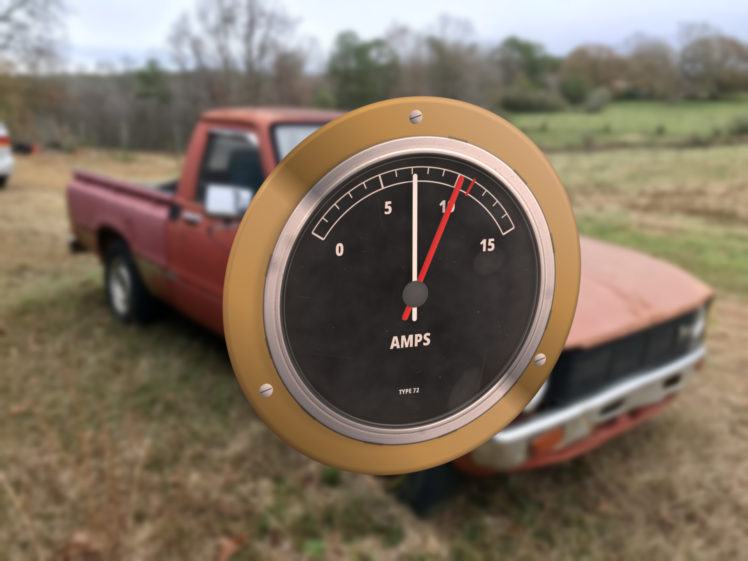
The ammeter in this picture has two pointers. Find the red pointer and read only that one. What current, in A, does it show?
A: 10 A
